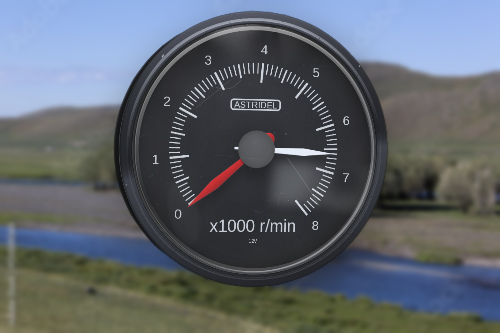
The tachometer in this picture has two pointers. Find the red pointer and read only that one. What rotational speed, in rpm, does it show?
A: 0 rpm
